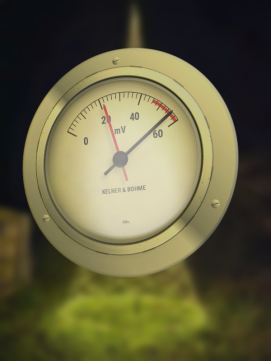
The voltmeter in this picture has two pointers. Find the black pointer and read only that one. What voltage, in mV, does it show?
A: 56 mV
